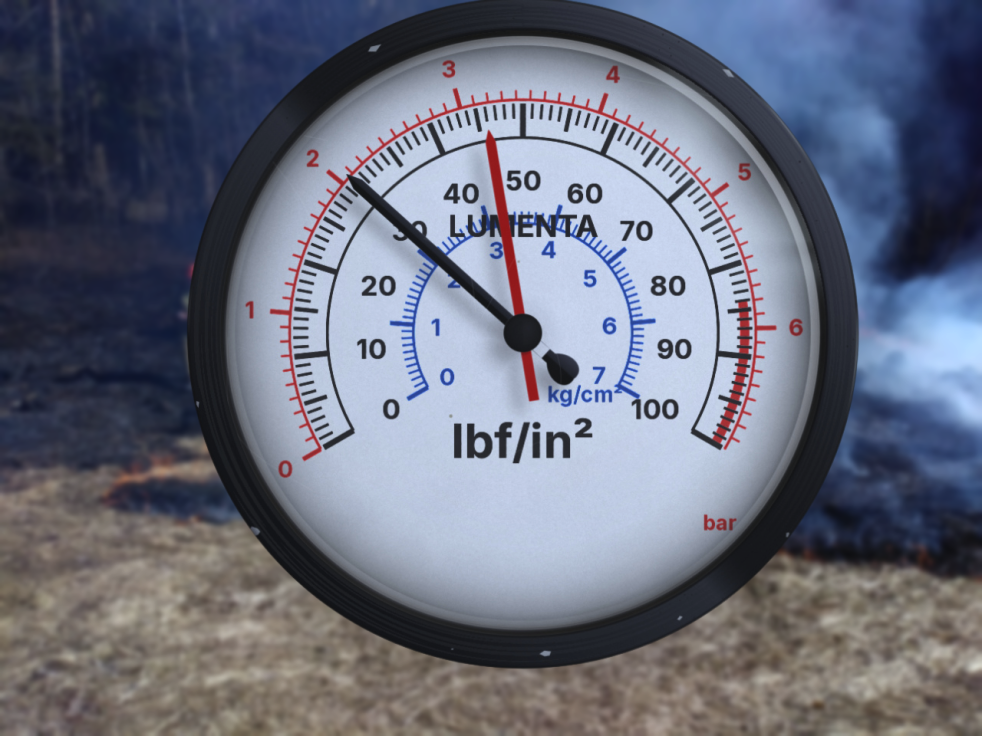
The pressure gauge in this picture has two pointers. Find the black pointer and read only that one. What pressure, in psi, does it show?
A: 30 psi
